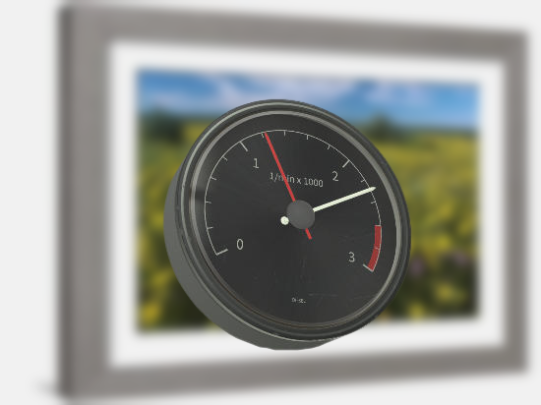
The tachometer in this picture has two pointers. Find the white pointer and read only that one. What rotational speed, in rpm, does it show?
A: 2300 rpm
